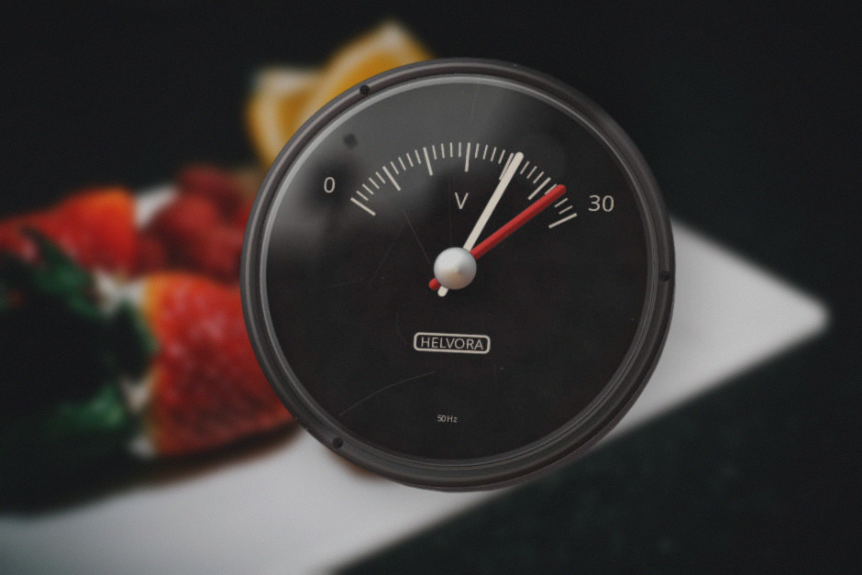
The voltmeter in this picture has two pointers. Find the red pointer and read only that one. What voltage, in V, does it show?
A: 27 V
